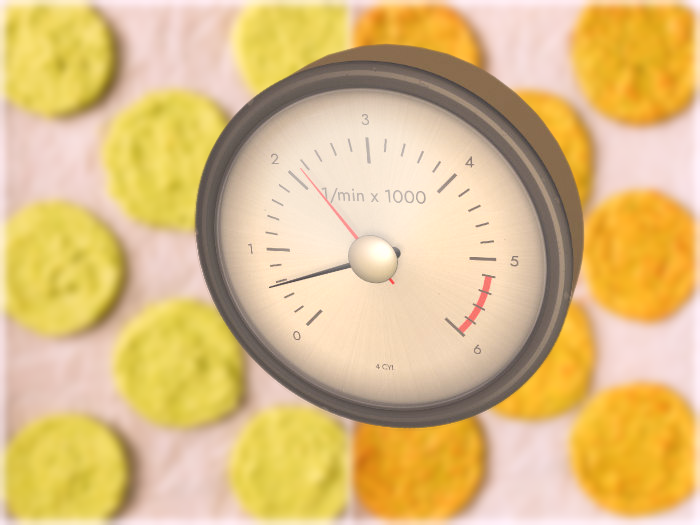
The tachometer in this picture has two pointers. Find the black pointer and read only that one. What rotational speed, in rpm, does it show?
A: 600 rpm
